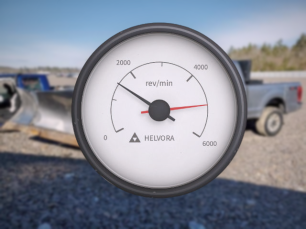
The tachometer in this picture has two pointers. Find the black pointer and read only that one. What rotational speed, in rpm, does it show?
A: 1500 rpm
